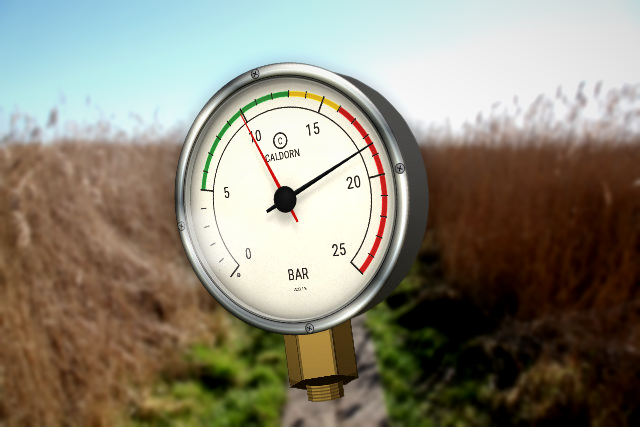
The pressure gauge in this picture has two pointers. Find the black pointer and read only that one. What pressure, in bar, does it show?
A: 18.5 bar
